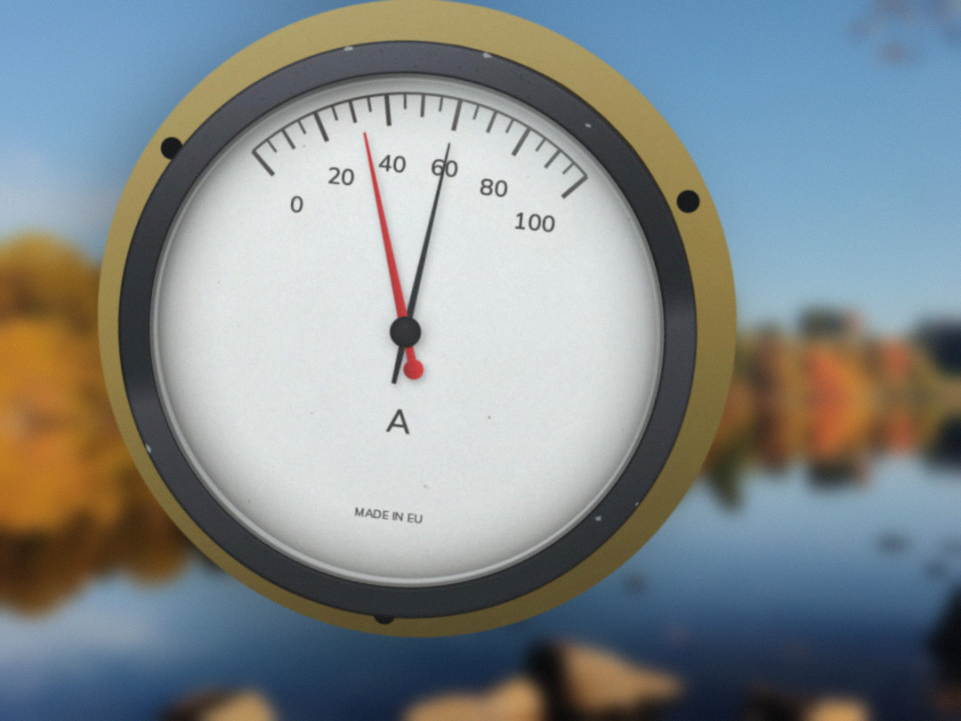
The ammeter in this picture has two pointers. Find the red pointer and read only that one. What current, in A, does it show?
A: 32.5 A
